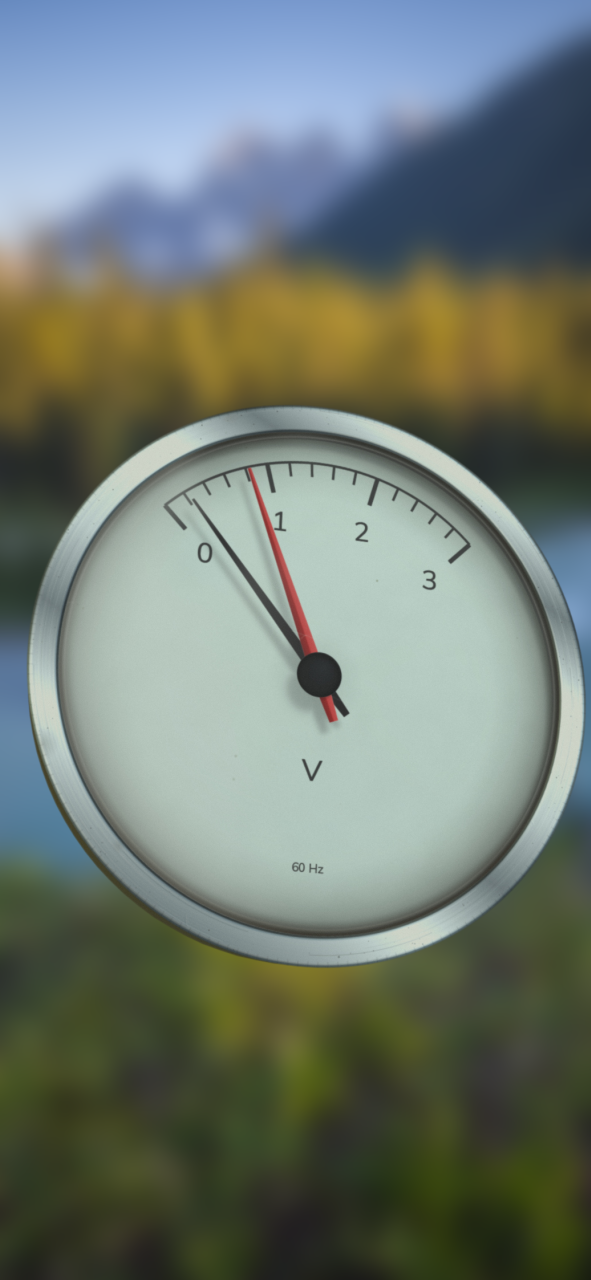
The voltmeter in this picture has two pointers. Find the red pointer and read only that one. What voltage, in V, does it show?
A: 0.8 V
